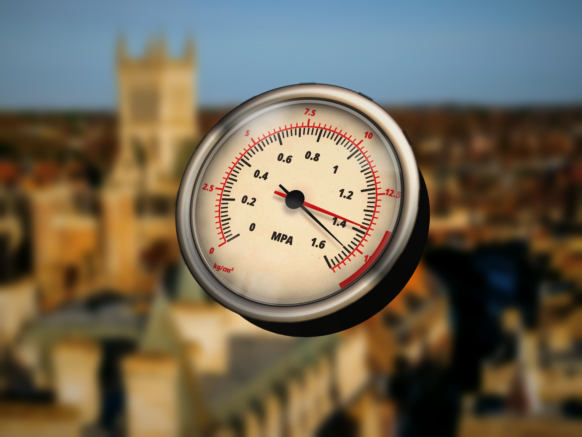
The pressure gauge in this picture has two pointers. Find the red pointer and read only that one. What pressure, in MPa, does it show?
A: 1.38 MPa
